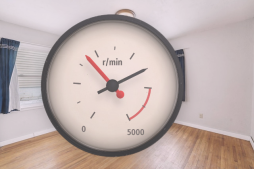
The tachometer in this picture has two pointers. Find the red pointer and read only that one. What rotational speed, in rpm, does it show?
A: 1750 rpm
